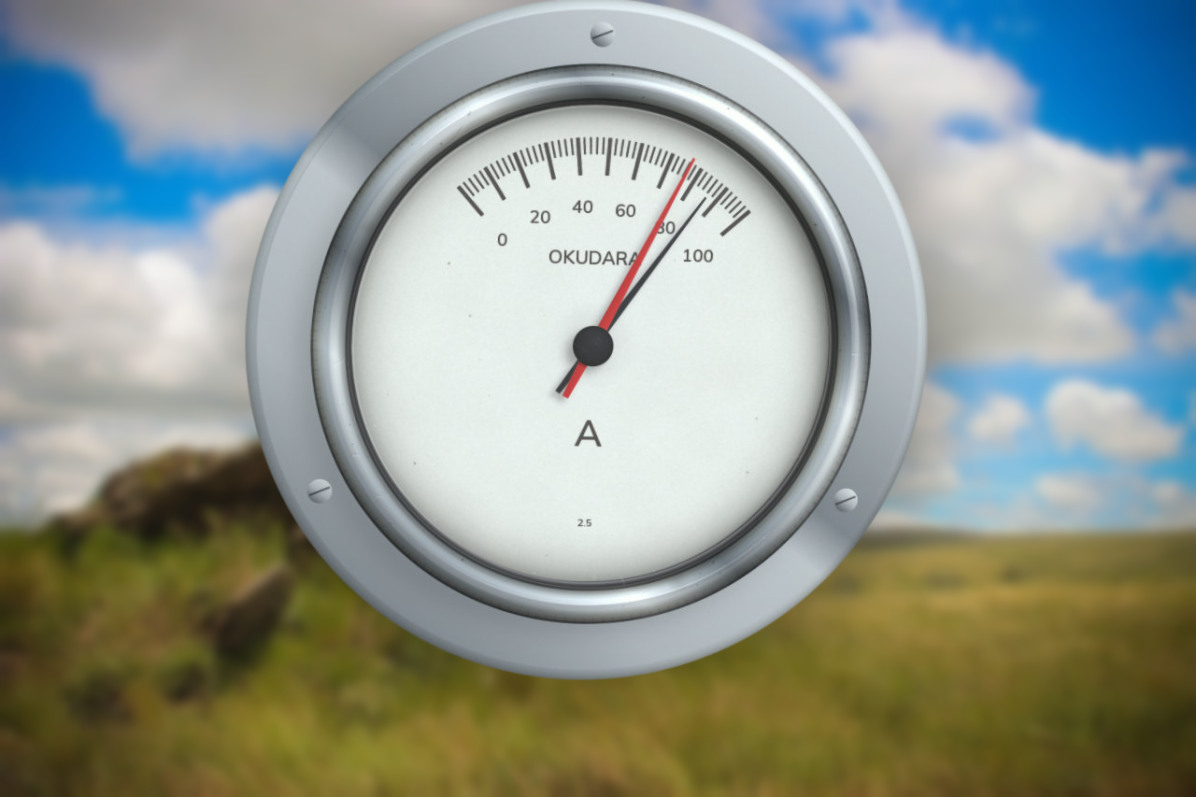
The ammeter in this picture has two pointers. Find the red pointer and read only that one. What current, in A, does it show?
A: 76 A
